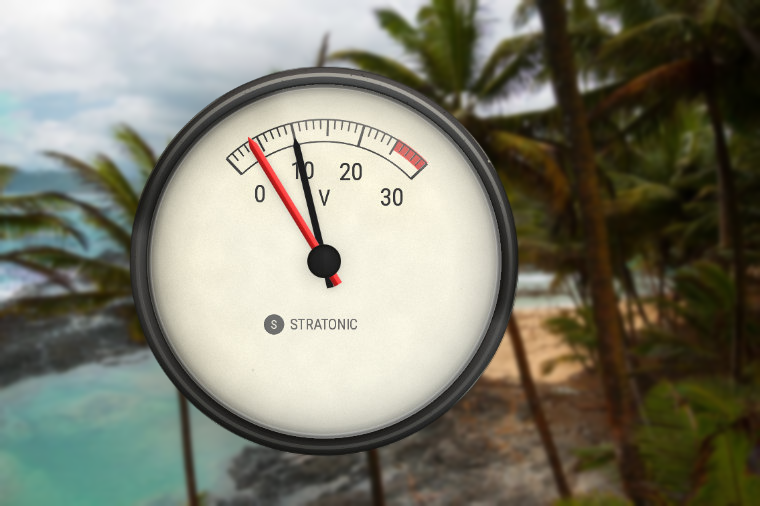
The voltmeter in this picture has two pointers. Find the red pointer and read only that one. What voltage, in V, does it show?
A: 4 V
